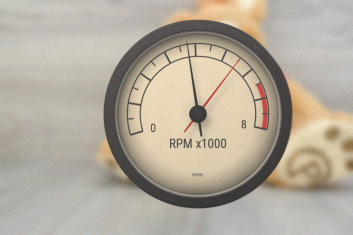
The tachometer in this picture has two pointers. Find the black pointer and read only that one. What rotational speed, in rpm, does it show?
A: 3750 rpm
